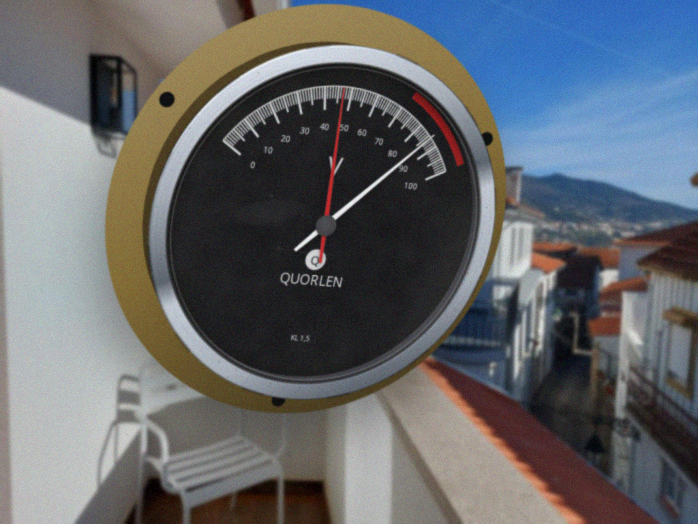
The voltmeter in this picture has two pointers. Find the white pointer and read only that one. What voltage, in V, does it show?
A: 85 V
